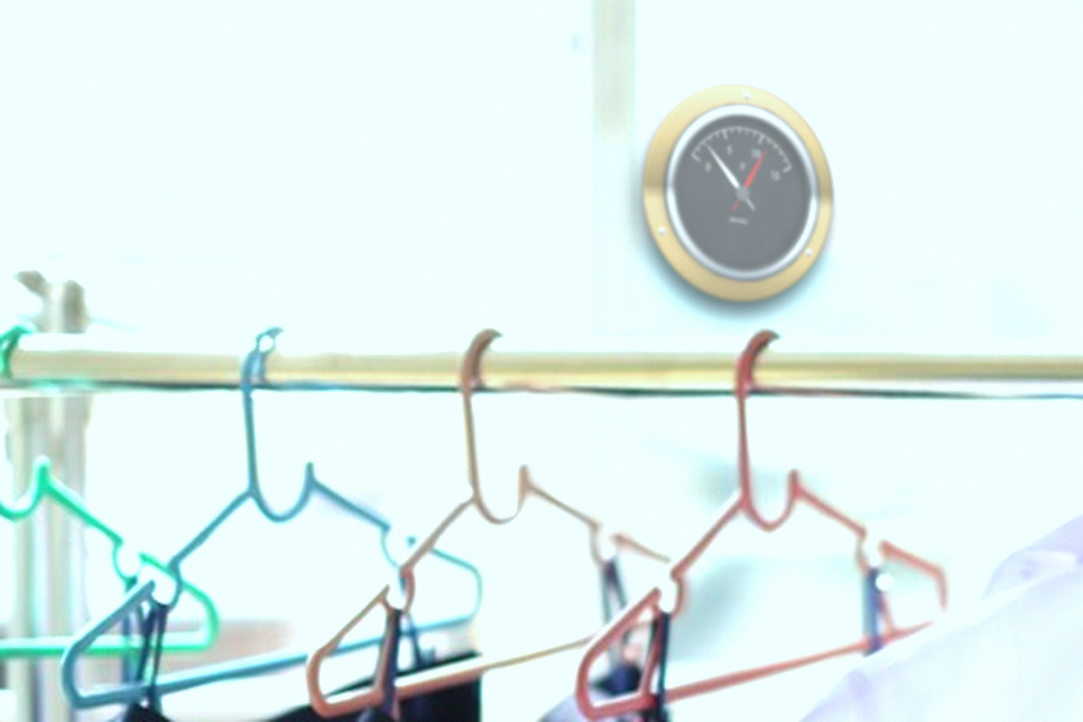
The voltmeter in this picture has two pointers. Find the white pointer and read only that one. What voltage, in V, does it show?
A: 2 V
